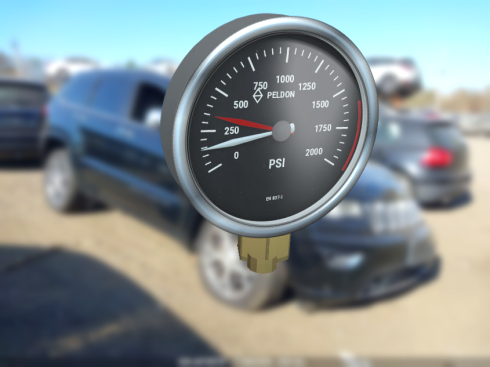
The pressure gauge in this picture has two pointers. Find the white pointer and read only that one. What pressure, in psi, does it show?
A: 150 psi
